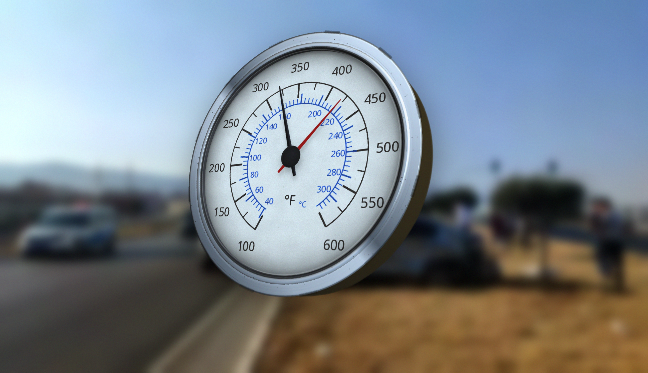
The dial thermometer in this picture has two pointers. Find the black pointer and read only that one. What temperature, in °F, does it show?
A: 325 °F
